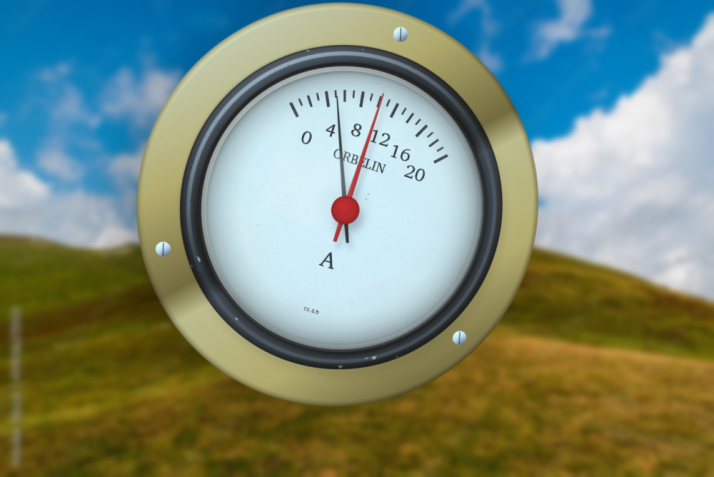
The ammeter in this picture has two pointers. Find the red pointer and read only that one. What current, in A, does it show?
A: 10 A
